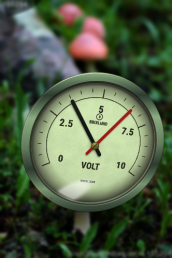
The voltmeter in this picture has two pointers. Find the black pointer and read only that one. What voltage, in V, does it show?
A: 3.5 V
